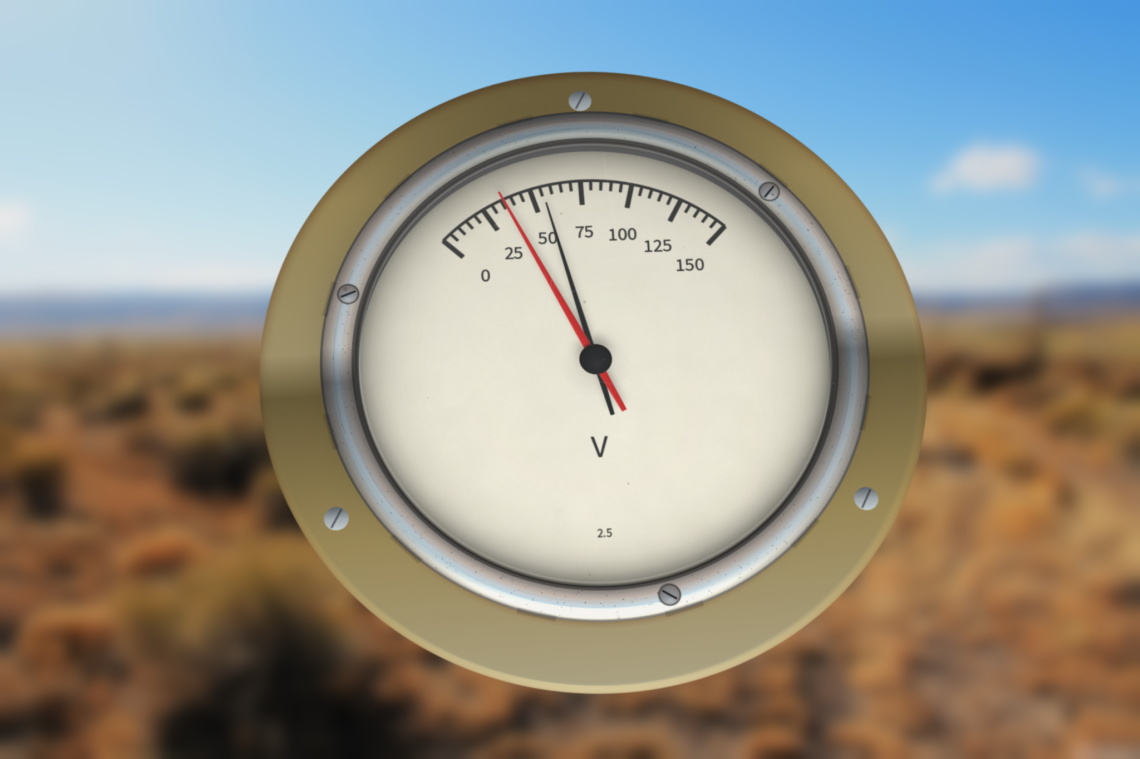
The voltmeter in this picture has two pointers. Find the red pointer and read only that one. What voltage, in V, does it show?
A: 35 V
